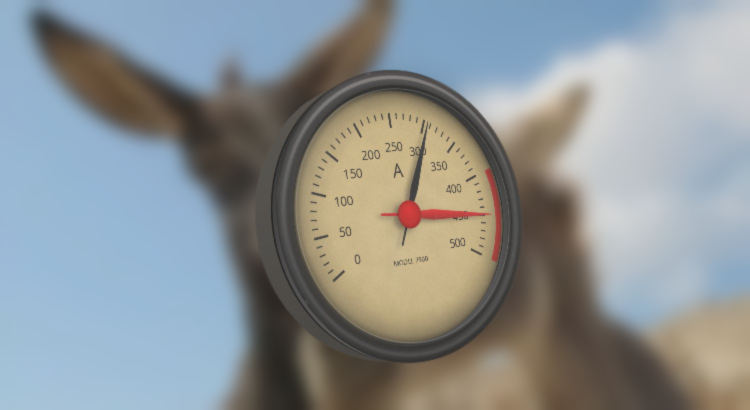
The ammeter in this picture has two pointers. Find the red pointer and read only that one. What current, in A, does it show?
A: 450 A
